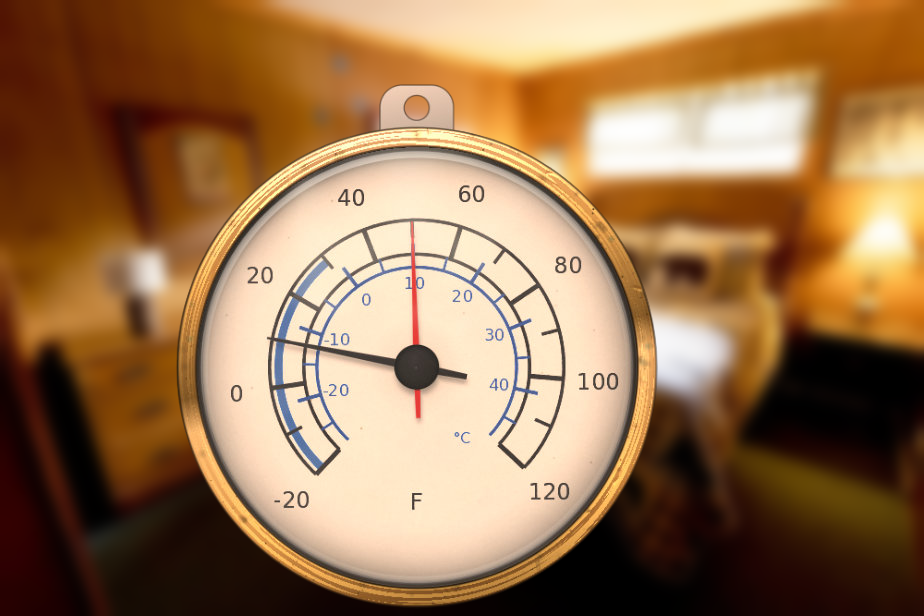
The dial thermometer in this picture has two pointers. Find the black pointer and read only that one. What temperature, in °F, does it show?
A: 10 °F
